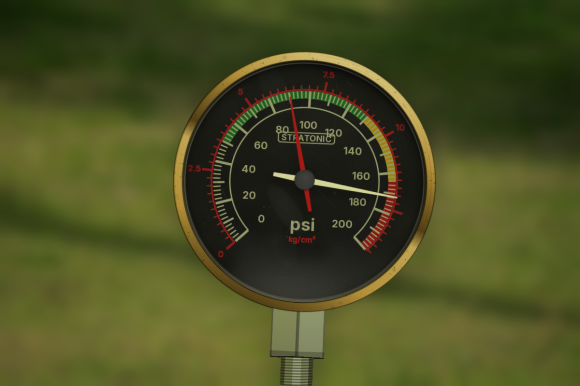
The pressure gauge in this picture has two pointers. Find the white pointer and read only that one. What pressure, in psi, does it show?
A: 172 psi
